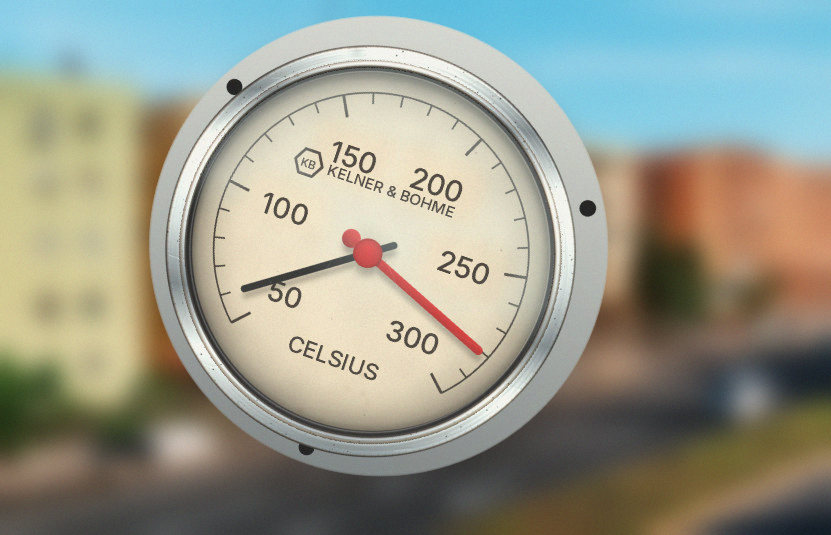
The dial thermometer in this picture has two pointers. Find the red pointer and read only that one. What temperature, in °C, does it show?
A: 280 °C
